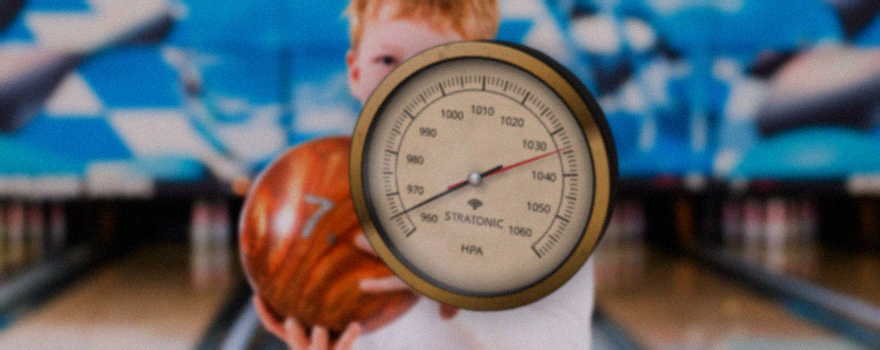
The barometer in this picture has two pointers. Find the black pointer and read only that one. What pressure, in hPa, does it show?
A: 965 hPa
